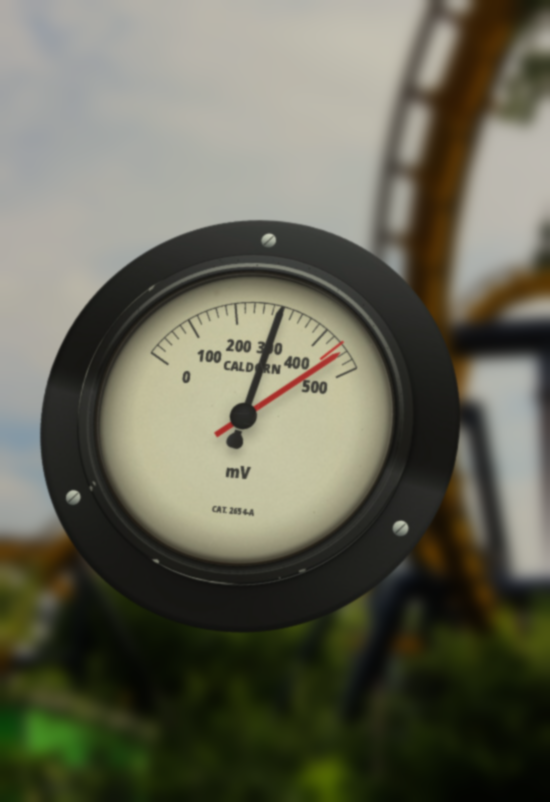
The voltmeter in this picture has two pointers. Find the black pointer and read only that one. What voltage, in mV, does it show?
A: 300 mV
